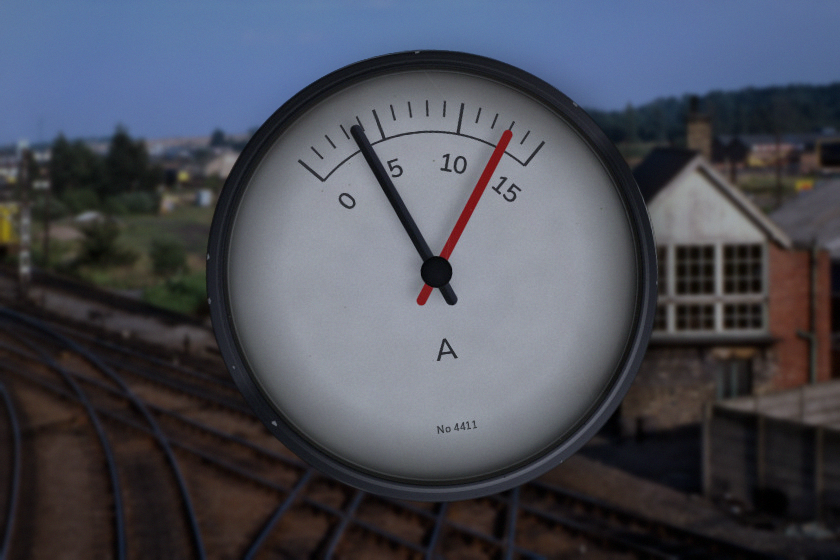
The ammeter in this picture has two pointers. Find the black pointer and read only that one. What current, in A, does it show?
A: 3.5 A
